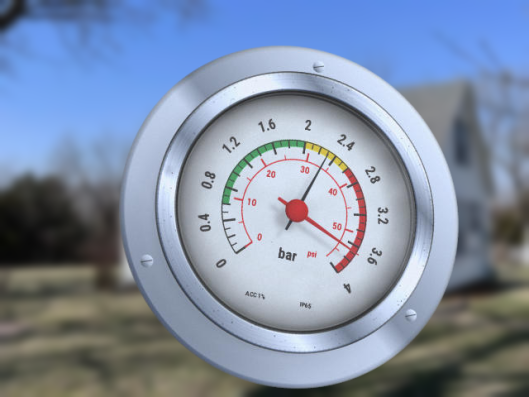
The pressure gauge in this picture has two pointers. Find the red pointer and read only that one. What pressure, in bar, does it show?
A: 3.7 bar
